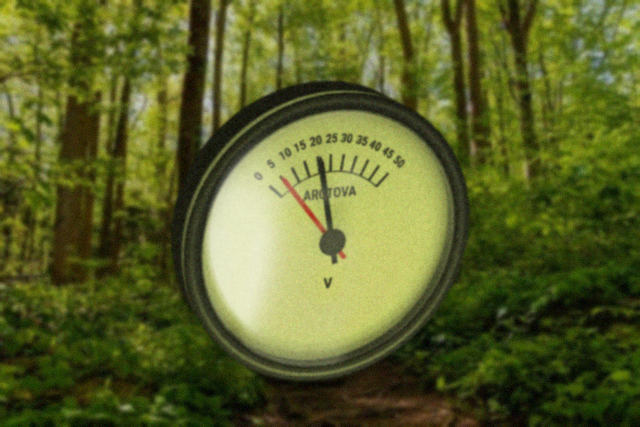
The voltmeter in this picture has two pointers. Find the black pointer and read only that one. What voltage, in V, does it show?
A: 20 V
